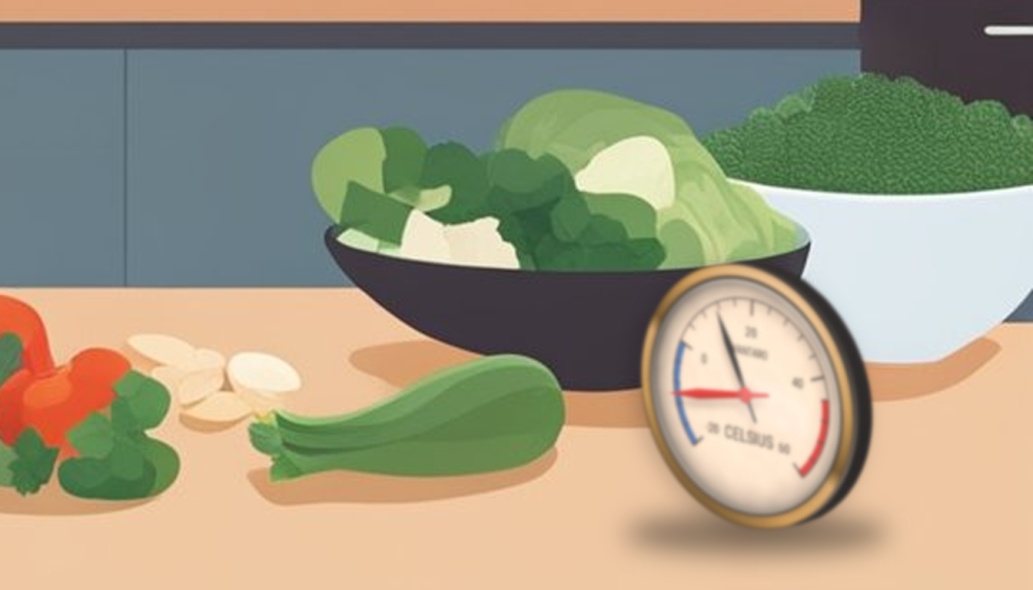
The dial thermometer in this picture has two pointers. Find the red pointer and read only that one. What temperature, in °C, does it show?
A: -10 °C
